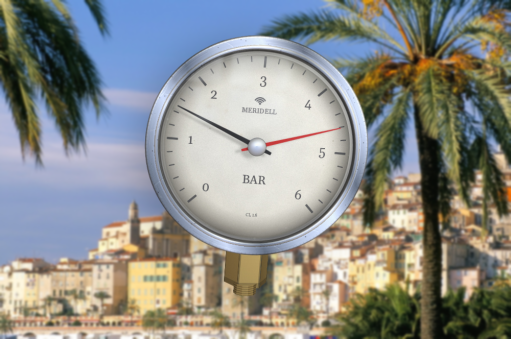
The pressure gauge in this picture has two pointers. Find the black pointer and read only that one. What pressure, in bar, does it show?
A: 1.5 bar
